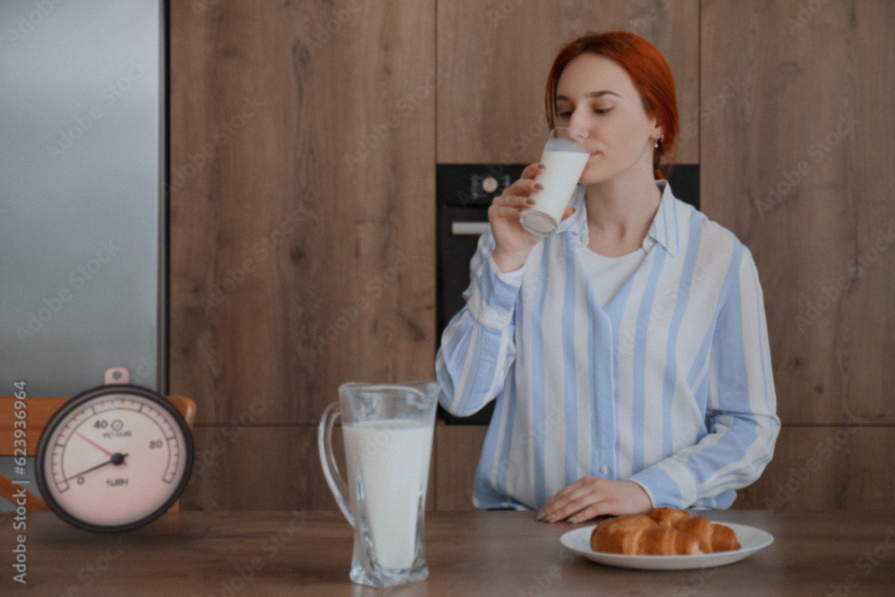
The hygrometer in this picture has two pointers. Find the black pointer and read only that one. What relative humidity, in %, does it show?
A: 4 %
